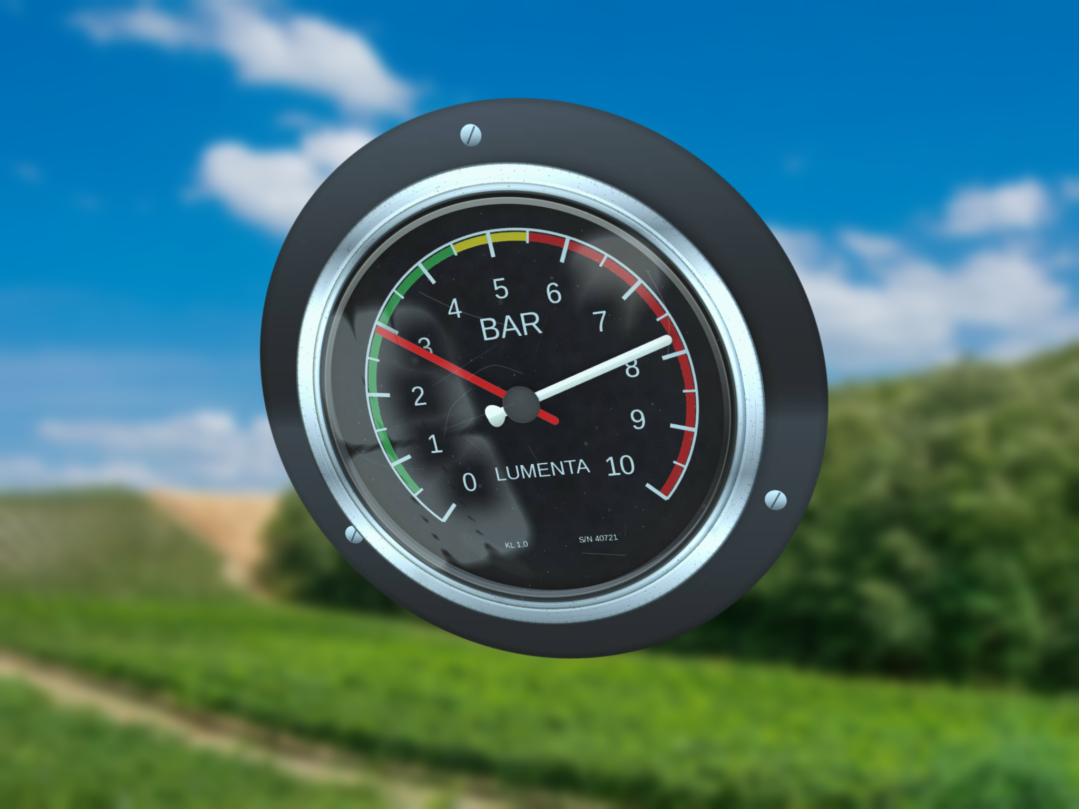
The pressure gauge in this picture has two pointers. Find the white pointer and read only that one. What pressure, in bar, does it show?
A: 7.75 bar
